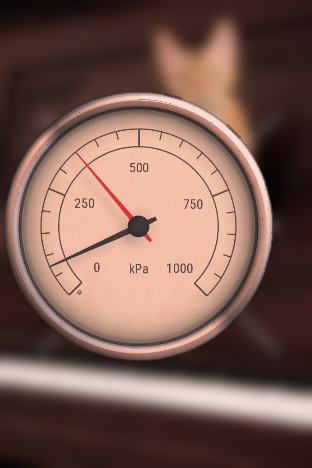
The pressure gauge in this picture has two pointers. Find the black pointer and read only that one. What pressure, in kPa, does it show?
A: 75 kPa
